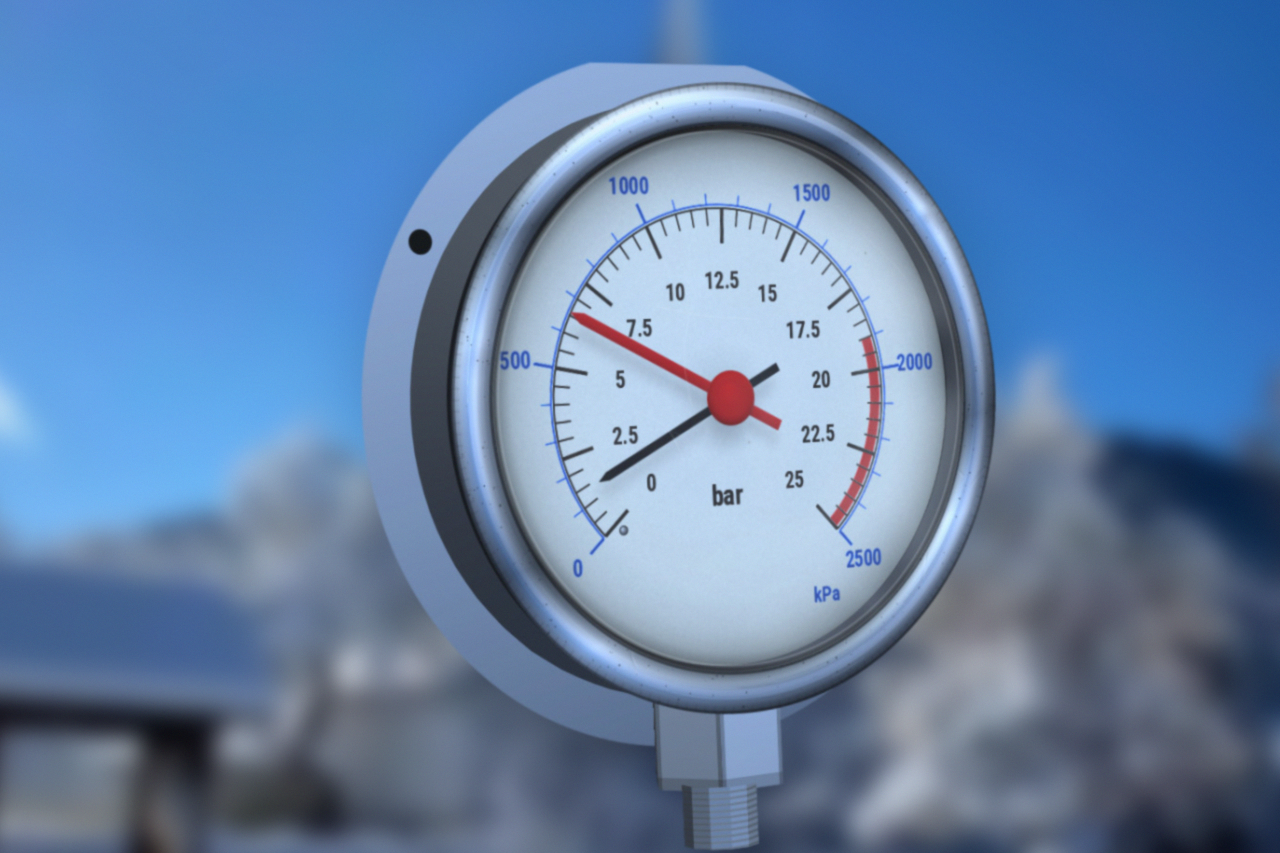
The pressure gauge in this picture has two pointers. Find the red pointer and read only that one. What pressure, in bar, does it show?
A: 6.5 bar
